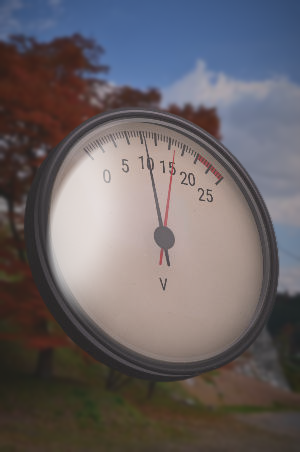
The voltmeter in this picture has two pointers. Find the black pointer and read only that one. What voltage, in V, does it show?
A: 10 V
